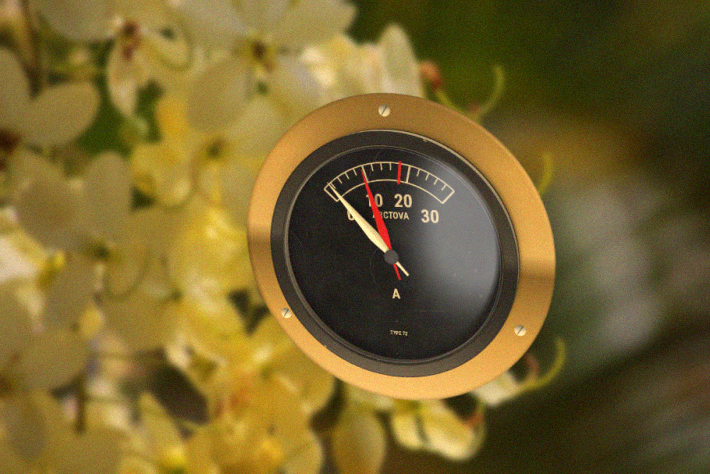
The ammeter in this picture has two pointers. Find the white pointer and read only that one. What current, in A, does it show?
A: 2 A
